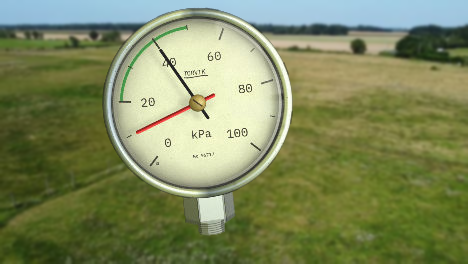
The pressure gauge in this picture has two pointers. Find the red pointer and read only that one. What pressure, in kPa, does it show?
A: 10 kPa
